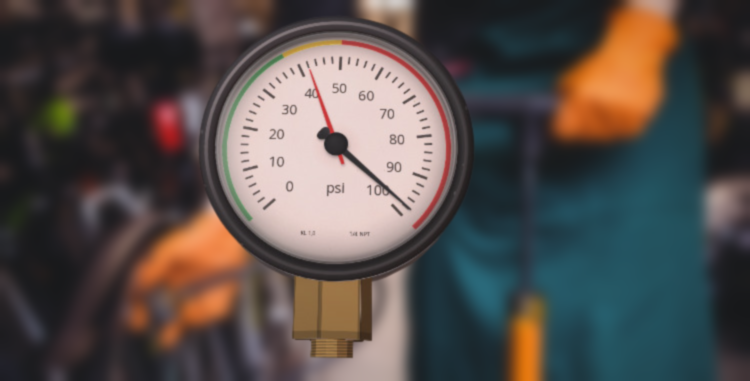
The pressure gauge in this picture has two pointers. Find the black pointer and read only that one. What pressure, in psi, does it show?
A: 98 psi
